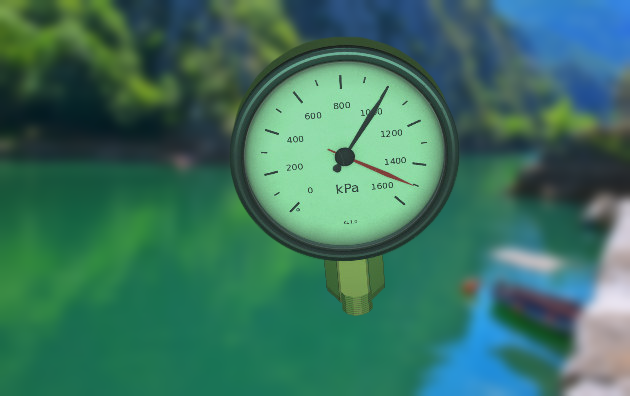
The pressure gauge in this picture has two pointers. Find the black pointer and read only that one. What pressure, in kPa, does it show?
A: 1000 kPa
